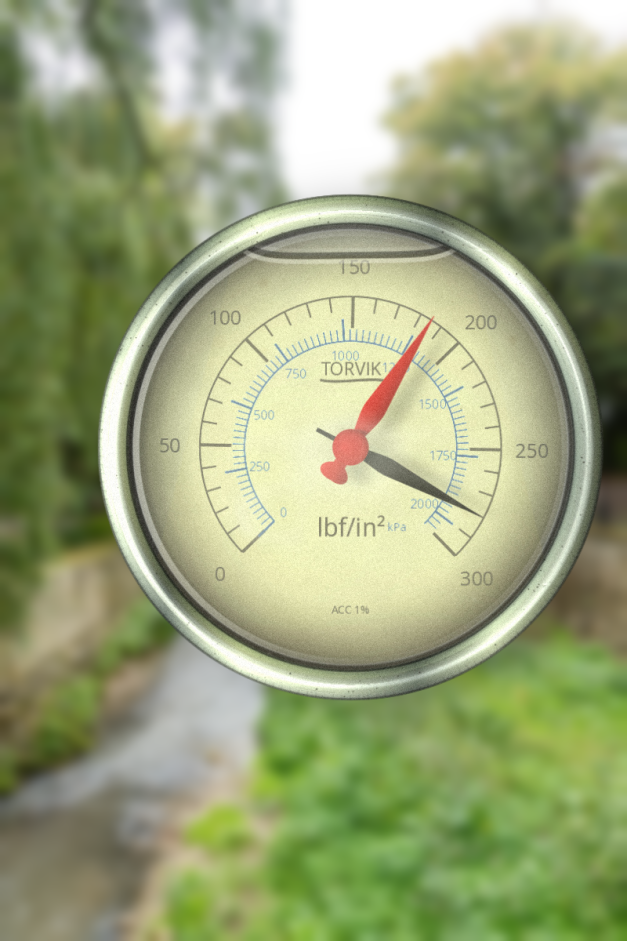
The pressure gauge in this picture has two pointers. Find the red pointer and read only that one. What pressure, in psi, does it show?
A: 185 psi
